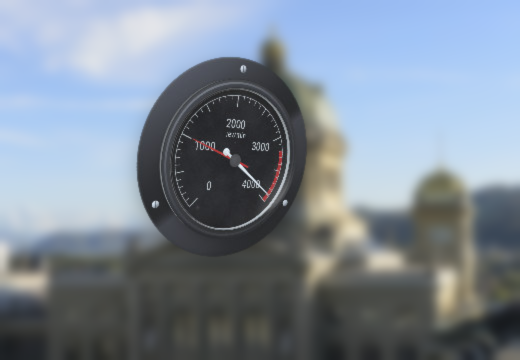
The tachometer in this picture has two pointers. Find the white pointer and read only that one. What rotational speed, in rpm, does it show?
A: 3900 rpm
